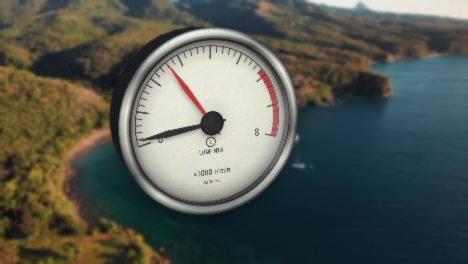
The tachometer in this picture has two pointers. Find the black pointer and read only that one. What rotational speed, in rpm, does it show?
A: 200 rpm
